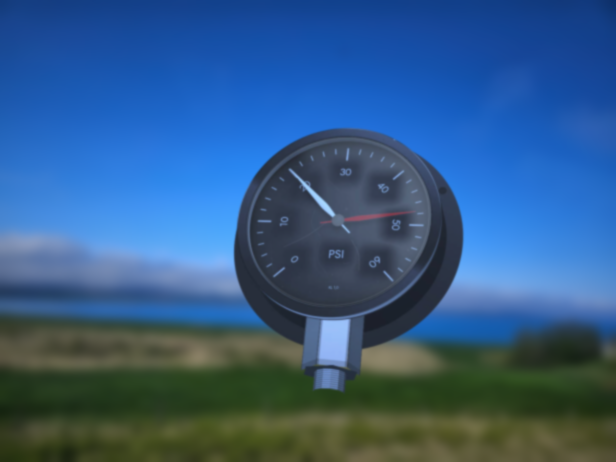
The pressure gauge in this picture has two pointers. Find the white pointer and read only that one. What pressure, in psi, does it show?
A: 20 psi
